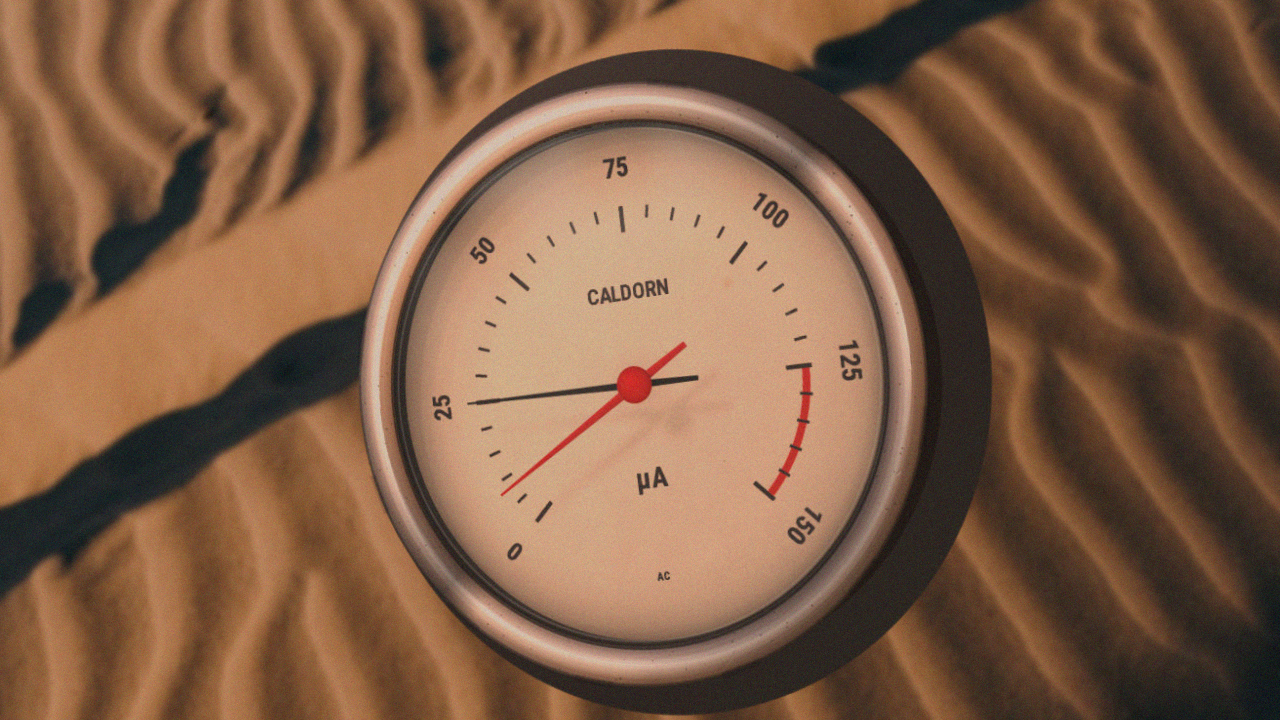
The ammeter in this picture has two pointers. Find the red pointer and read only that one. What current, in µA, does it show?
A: 7.5 µA
